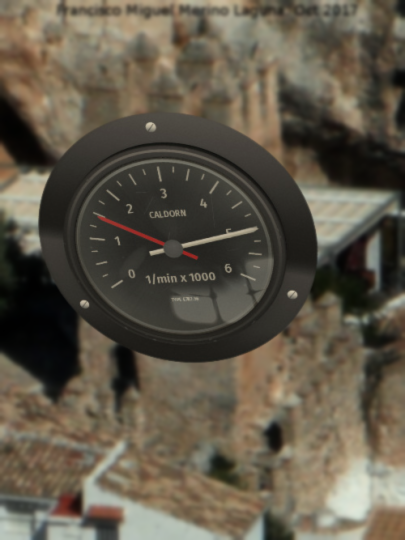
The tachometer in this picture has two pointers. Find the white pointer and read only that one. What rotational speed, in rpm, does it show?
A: 5000 rpm
